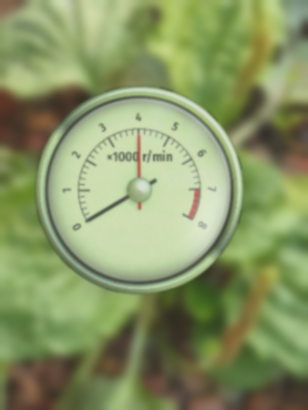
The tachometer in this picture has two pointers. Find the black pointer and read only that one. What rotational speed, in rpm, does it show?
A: 0 rpm
